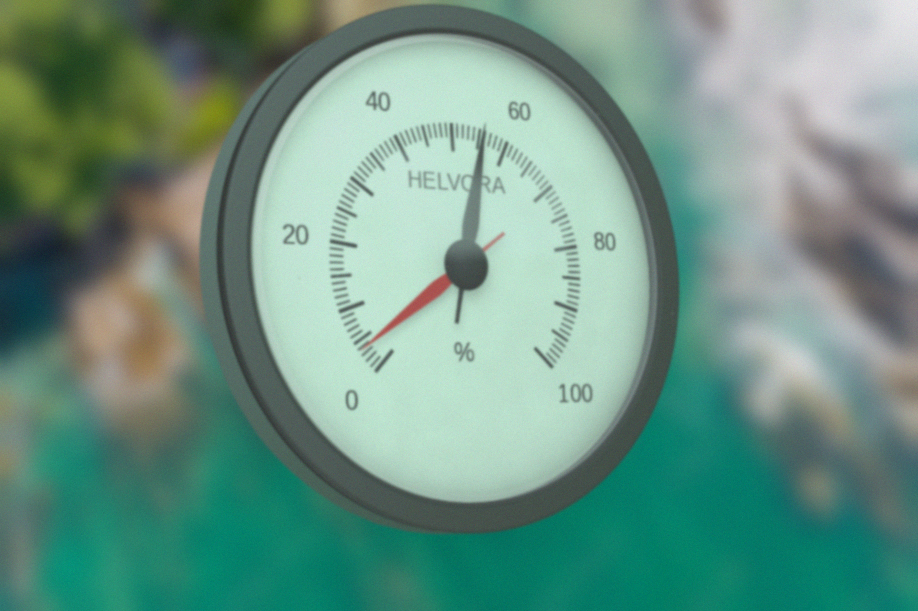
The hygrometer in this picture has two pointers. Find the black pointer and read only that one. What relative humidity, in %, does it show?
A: 55 %
